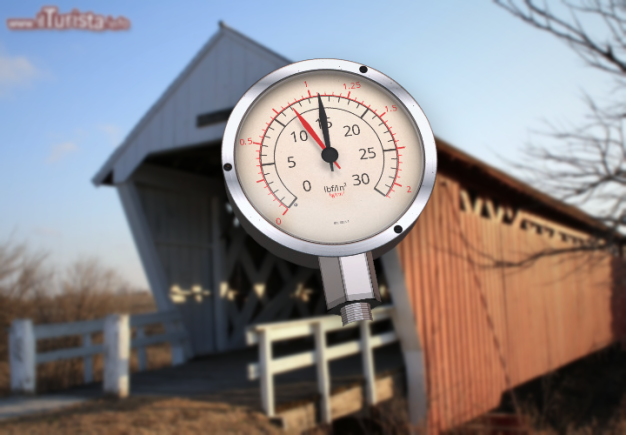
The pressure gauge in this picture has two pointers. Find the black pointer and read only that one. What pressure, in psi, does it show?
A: 15 psi
